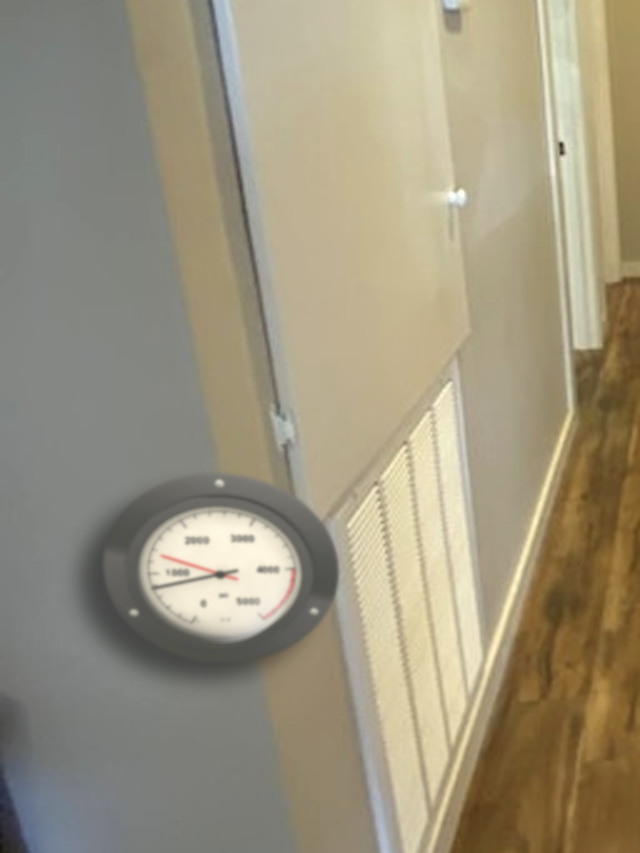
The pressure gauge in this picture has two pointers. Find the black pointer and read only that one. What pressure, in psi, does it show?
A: 800 psi
